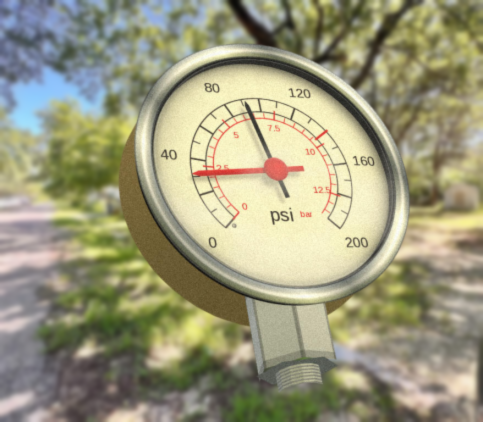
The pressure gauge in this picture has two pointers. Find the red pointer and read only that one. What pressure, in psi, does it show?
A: 30 psi
